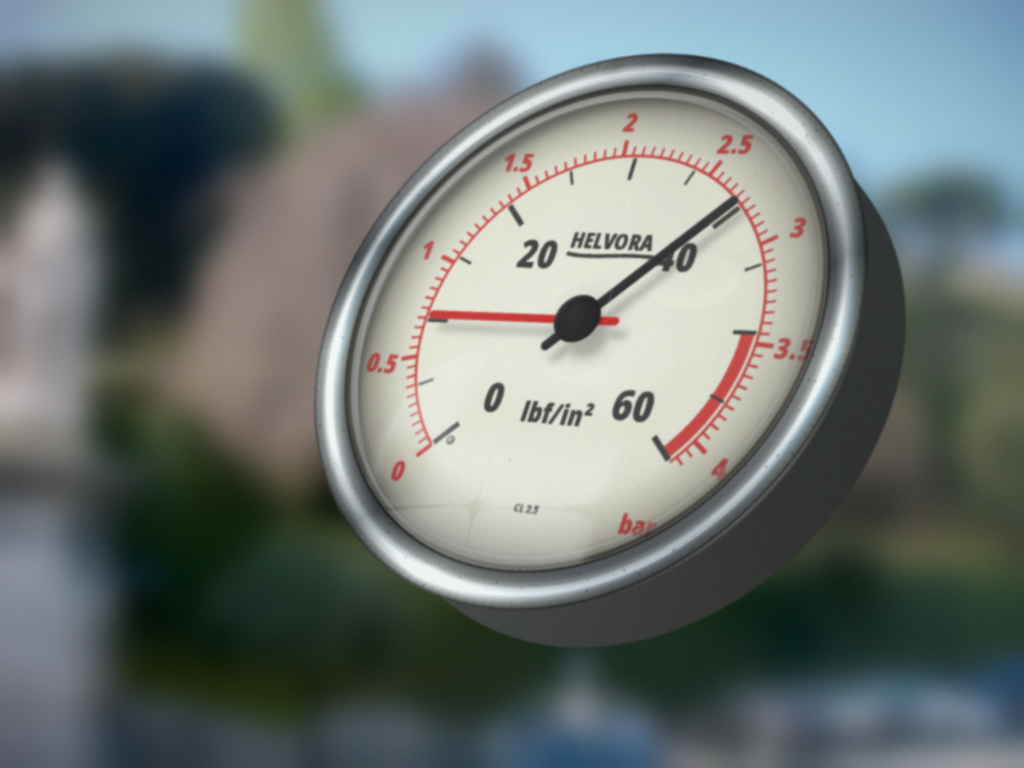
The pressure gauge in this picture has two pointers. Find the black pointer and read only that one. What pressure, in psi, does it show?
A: 40 psi
